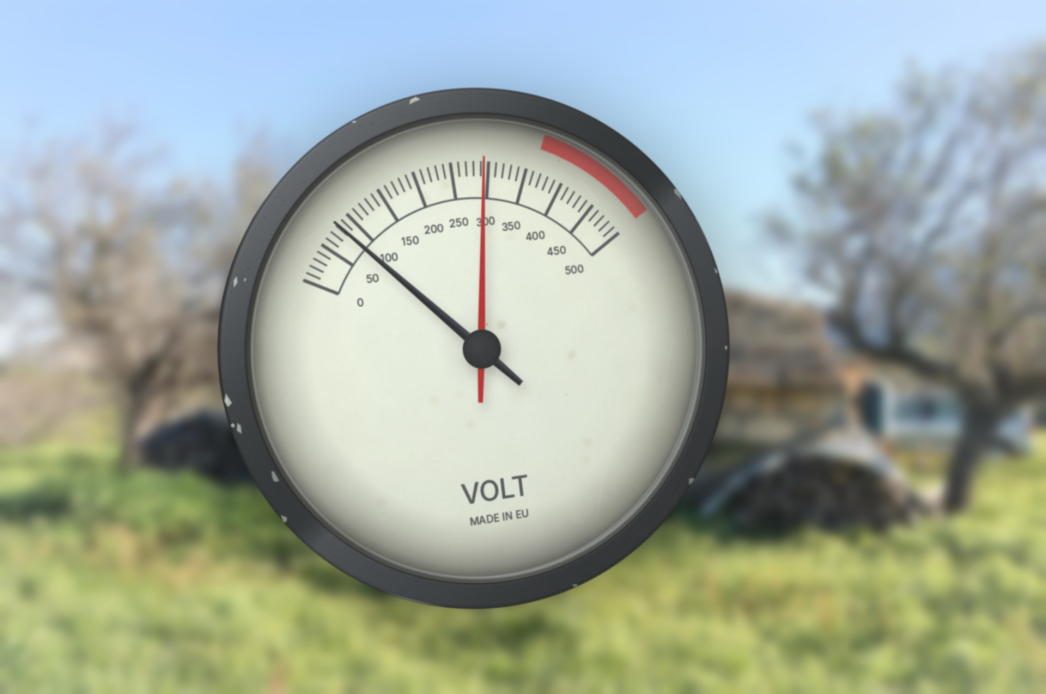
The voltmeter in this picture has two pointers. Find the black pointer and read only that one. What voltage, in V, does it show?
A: 80 V
